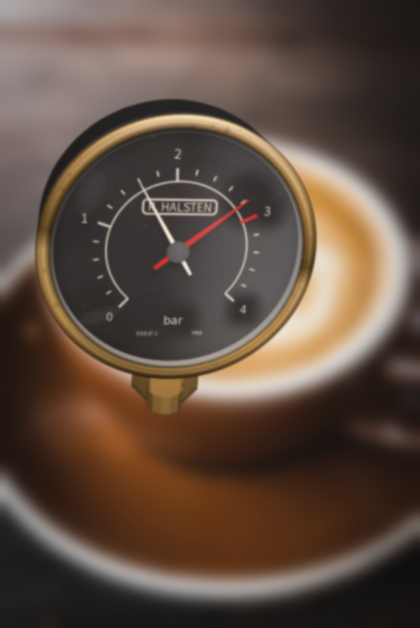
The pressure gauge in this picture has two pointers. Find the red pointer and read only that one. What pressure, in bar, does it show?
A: 2.8 bar
